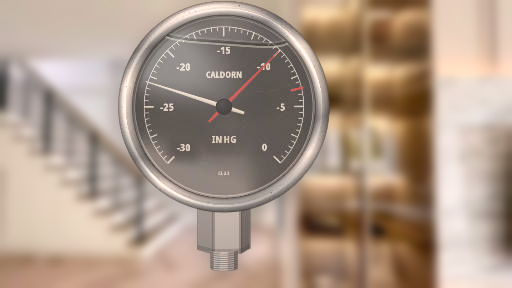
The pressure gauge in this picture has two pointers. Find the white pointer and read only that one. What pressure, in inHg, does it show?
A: -23 inHg
